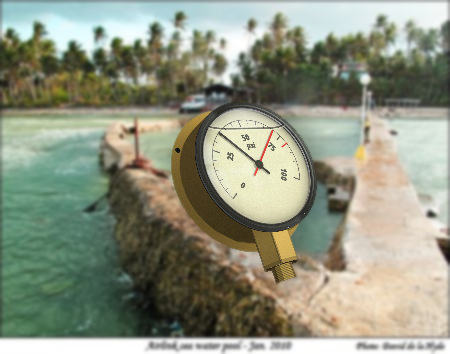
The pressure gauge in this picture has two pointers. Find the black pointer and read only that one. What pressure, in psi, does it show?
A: 35 psi
